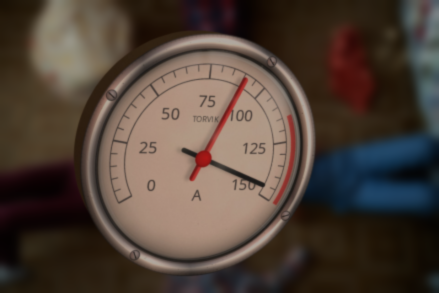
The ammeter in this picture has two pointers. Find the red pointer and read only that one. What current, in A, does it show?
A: 90 A
